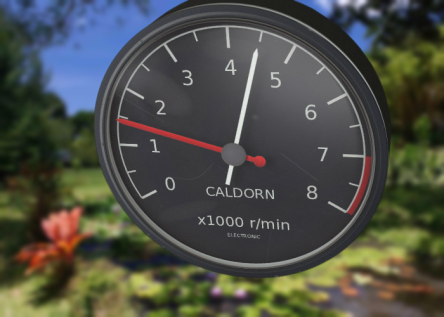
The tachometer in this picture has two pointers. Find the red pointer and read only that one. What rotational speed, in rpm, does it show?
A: 1500 rpm
